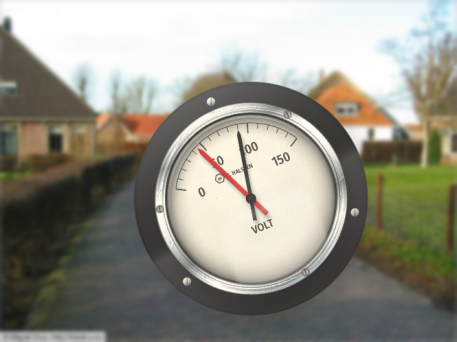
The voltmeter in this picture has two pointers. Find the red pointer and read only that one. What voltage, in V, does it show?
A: 45 V
